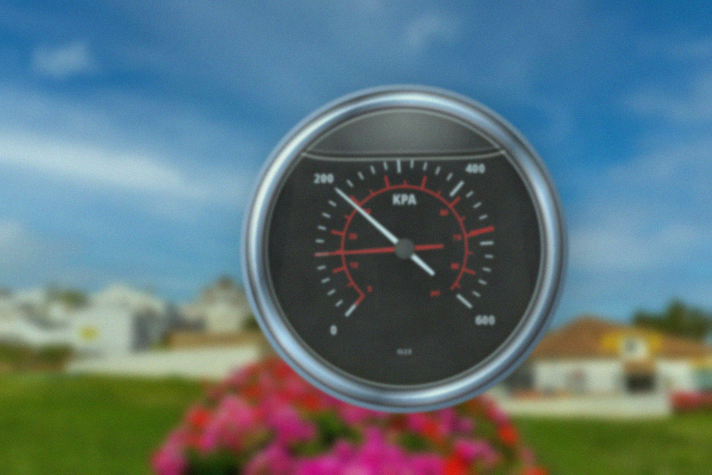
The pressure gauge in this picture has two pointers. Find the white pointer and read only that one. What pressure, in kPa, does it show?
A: 200 kPa
